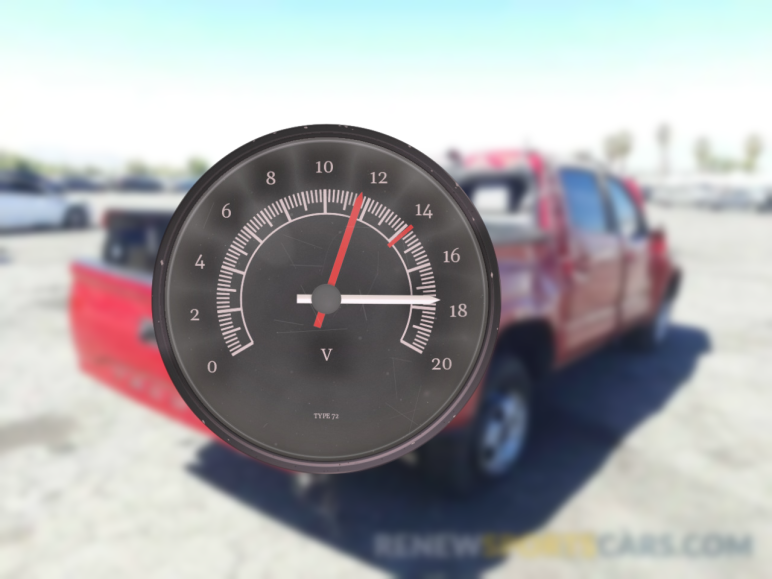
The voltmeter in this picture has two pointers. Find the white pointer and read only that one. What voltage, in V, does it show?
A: 17.6 V
